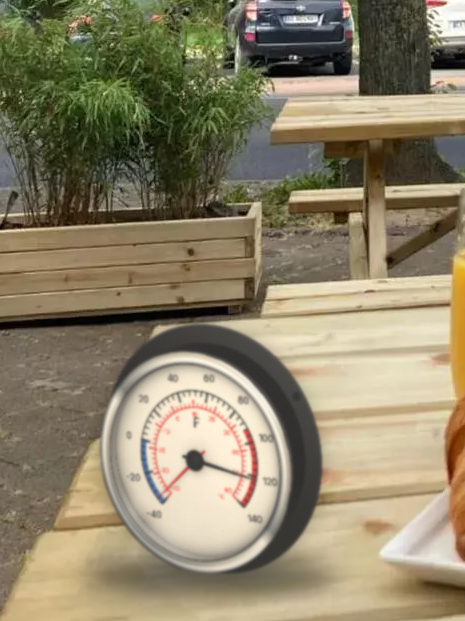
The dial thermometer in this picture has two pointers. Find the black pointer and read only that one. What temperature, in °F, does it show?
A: 120 °F
